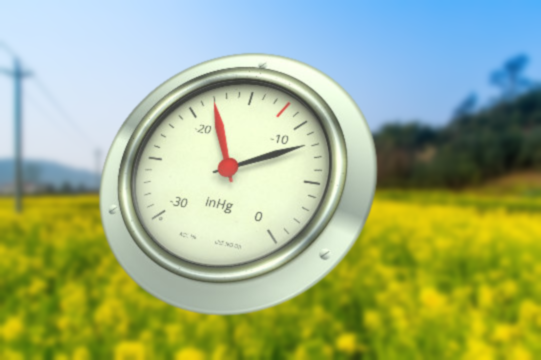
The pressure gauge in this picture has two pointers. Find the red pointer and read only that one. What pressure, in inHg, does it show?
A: -18 inHg
